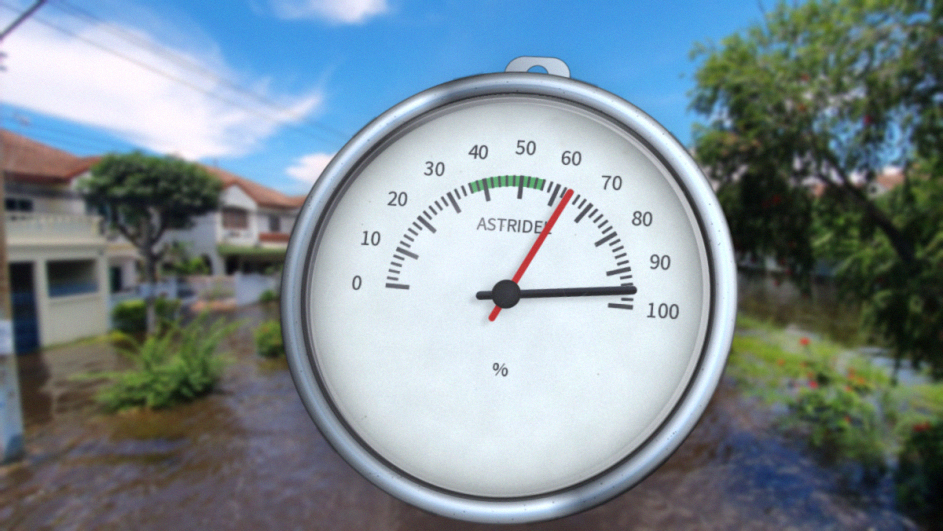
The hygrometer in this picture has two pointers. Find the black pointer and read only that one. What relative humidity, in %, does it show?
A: 96 %
